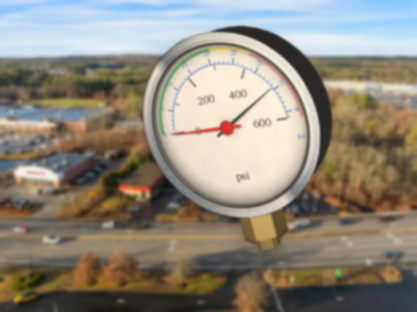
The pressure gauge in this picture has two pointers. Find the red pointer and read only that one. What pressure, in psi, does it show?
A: 0 psi
